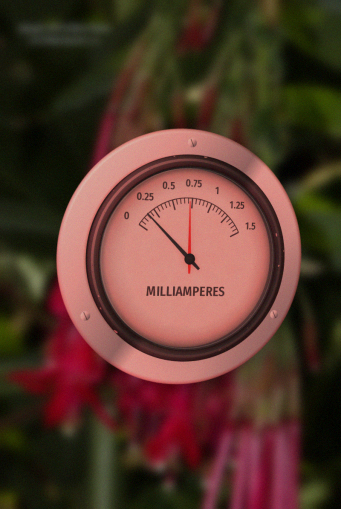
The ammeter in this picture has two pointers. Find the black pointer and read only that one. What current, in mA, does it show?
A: 0.15 mA
